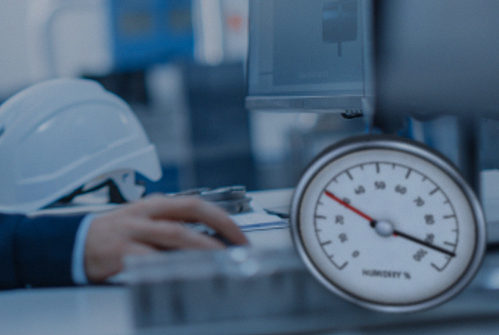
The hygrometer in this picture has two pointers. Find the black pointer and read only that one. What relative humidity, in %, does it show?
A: 92.5 %
